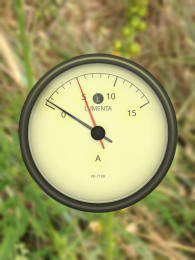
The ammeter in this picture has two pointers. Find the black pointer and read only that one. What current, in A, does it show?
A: 0.5 A
